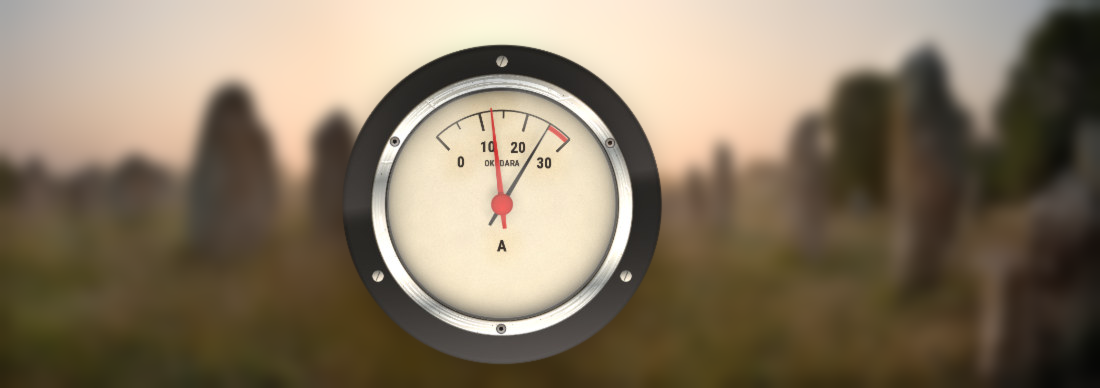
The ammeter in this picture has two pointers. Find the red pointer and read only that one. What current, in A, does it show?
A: 12.5 A
